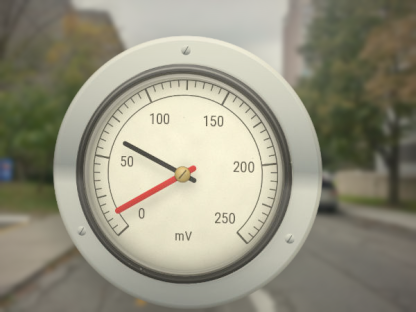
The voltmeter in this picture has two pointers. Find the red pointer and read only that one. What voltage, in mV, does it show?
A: 12.5 mV
